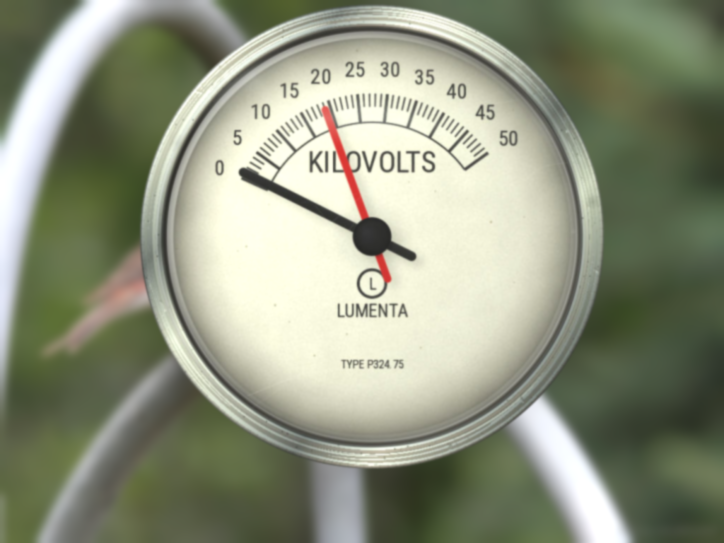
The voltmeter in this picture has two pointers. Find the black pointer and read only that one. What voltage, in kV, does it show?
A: 1 kV
